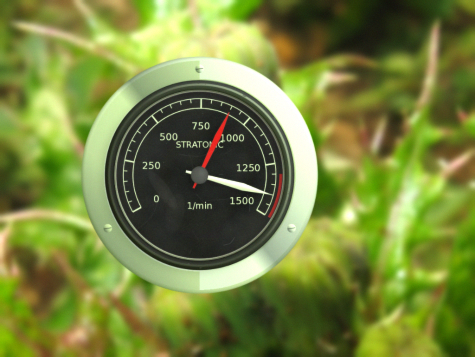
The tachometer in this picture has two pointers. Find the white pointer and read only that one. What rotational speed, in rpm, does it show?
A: 1400 rpm
